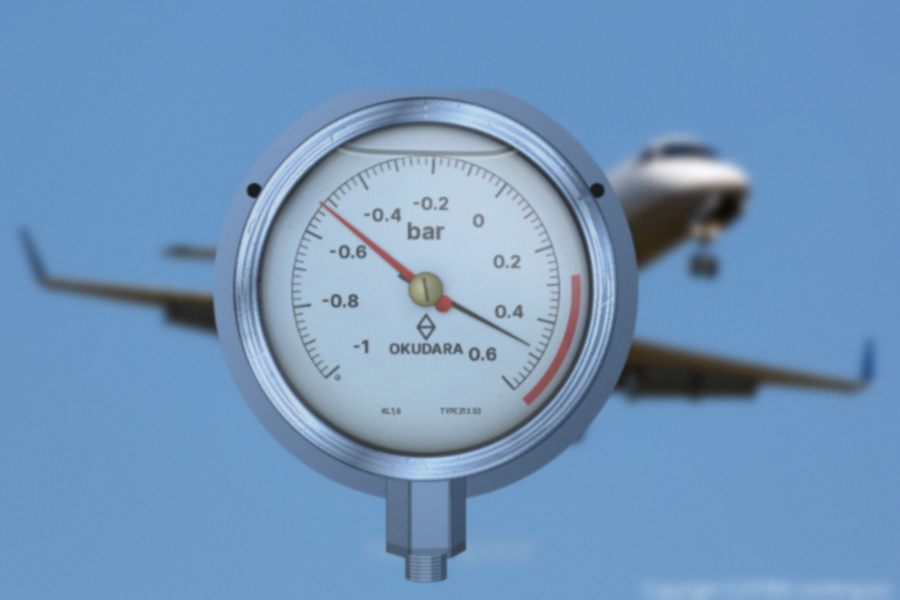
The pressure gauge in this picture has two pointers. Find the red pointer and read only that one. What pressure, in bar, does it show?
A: -0.52 bar
